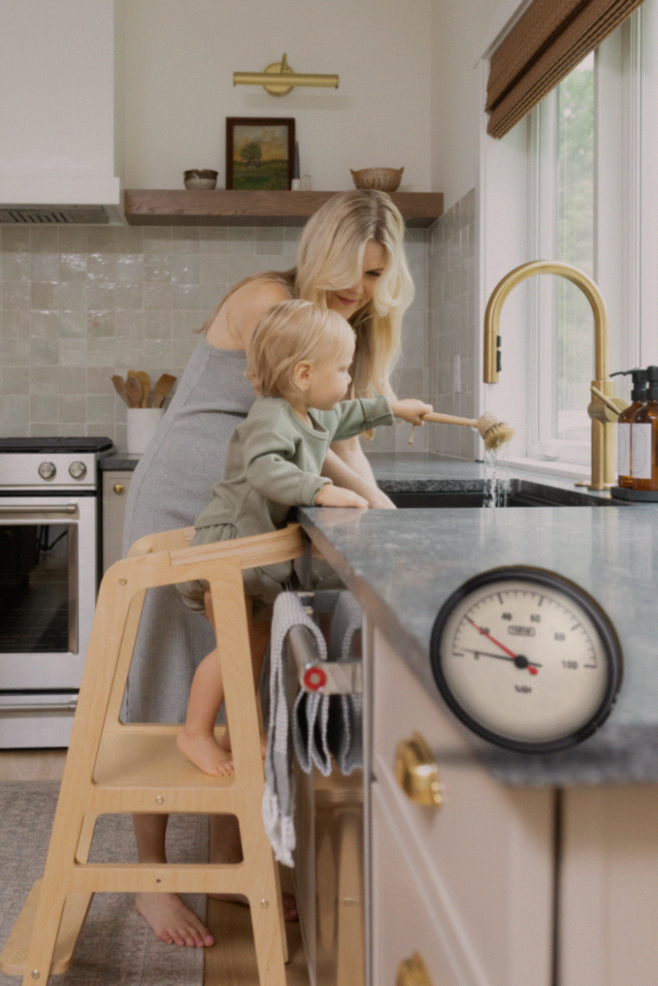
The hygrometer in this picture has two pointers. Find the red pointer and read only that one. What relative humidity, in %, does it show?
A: 20 %
